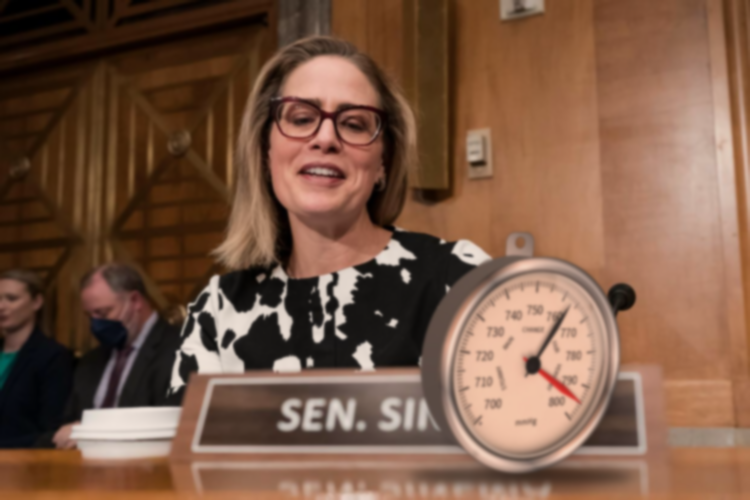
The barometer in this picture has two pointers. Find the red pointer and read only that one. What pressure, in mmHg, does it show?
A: 795 mmHg
